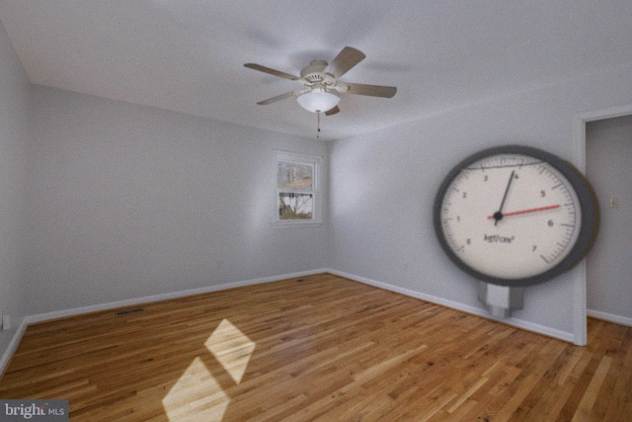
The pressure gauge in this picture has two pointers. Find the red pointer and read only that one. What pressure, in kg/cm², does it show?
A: 5.5 kg/cm²
